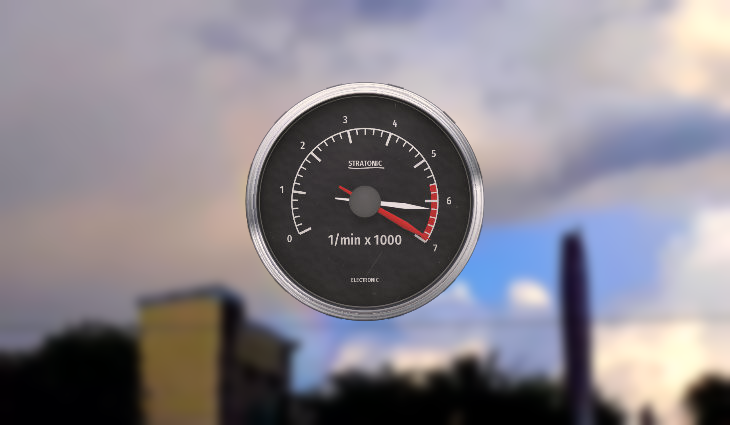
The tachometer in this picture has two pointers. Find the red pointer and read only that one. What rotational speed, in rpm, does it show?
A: 6900 rpm
